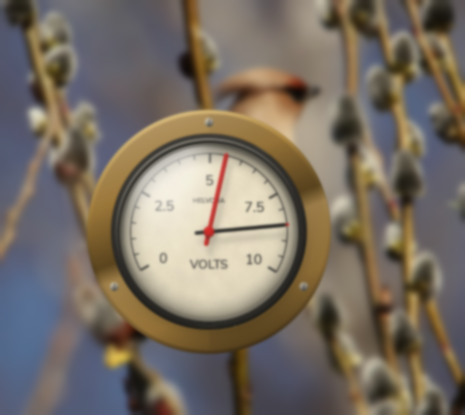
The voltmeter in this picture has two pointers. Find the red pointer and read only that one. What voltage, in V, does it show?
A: 5.5 V
